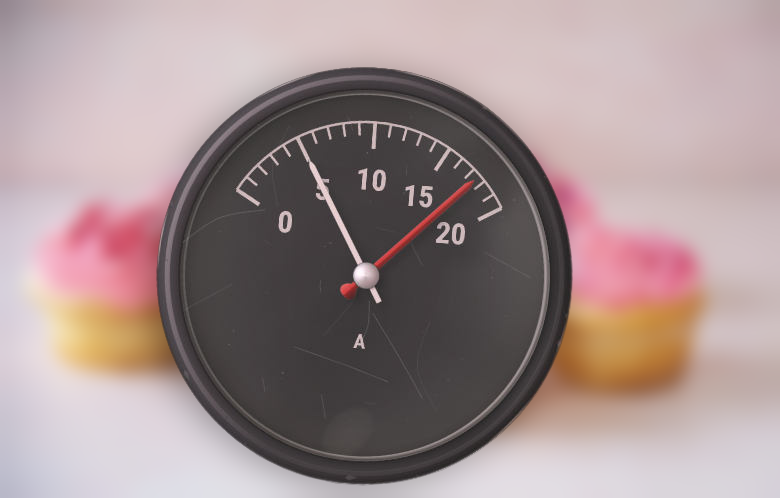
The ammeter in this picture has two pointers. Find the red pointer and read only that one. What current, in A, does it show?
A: 17.5 A
